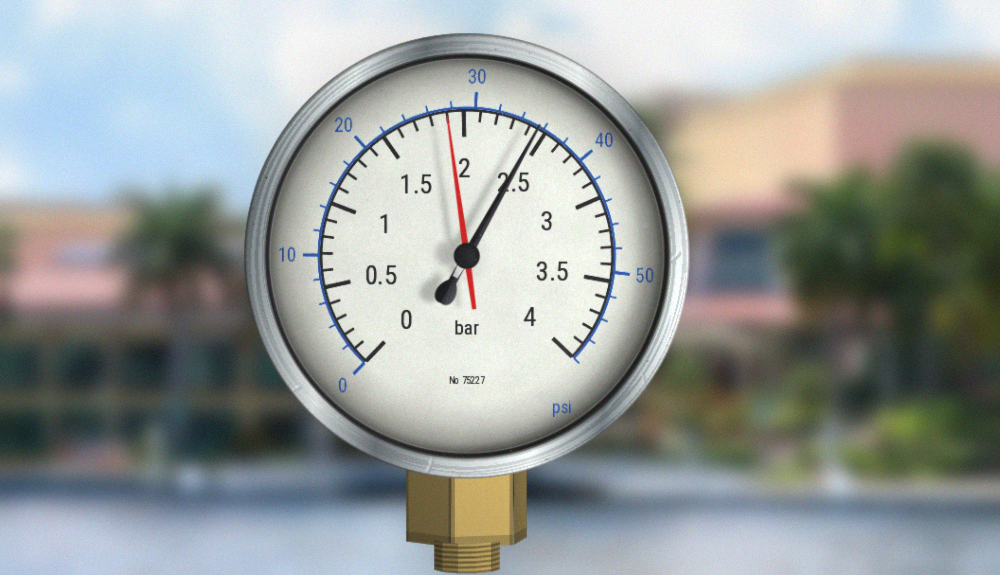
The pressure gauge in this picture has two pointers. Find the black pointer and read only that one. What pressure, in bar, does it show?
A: 2.45 bar
